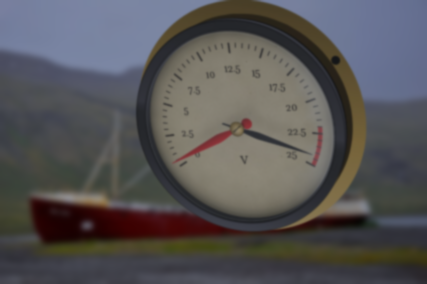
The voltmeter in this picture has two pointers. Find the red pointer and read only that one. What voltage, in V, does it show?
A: 0.5 V
